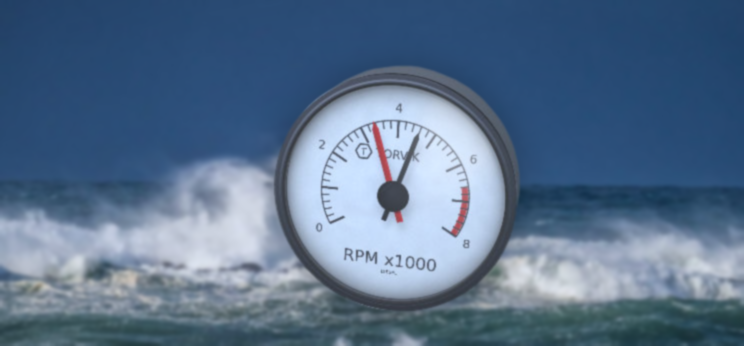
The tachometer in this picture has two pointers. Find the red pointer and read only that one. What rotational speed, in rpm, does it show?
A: 3400 rpm
